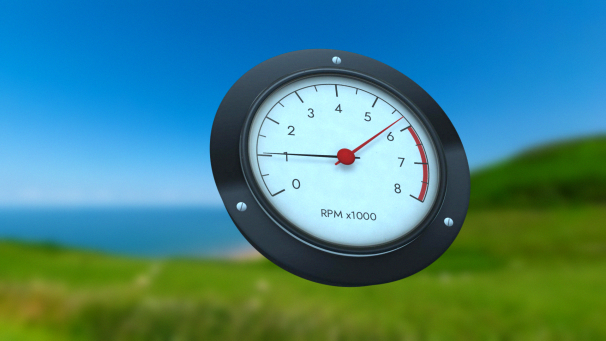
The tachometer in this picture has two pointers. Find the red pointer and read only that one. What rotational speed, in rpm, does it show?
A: 5750 rpm
